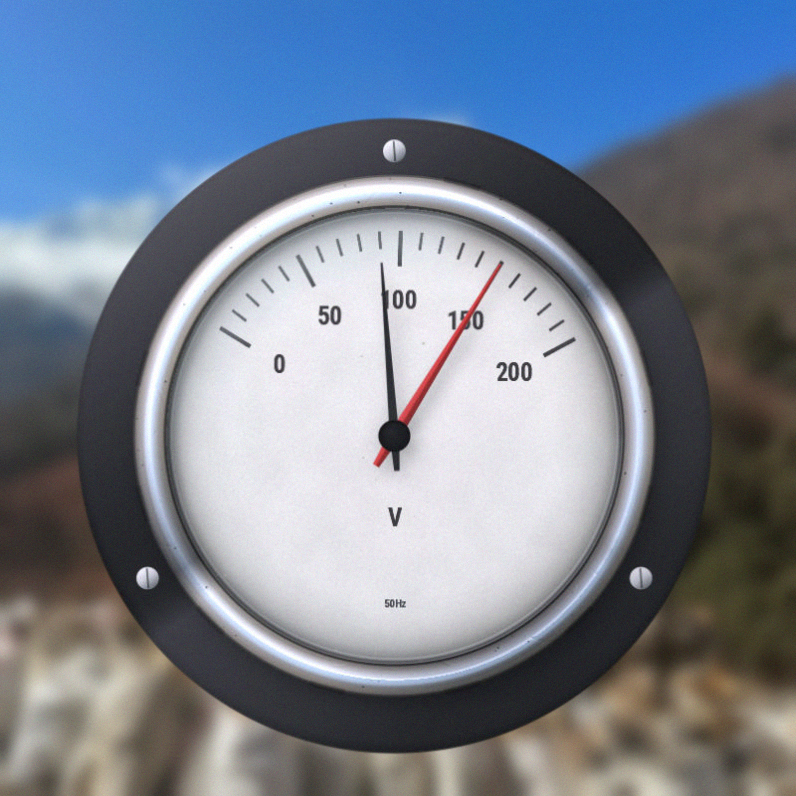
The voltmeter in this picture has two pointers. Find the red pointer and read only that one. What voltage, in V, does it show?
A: 150 V
